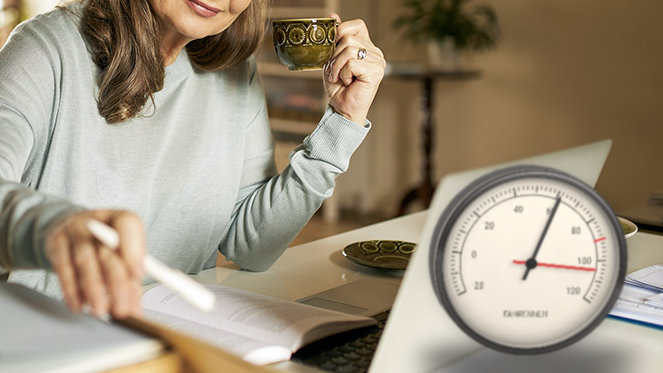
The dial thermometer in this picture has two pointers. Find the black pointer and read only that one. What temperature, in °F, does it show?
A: 60 °F
